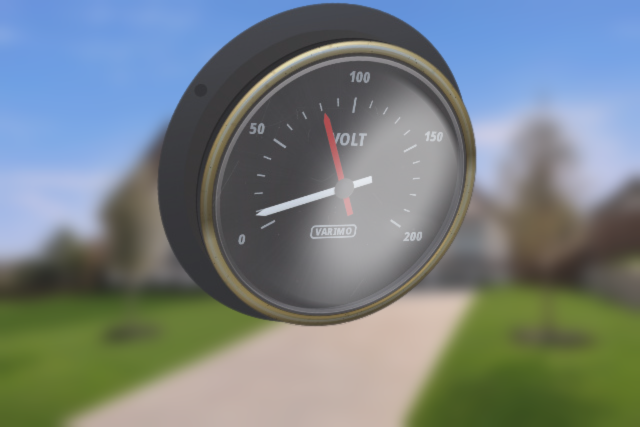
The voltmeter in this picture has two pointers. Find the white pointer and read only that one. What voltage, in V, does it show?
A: 10 V
